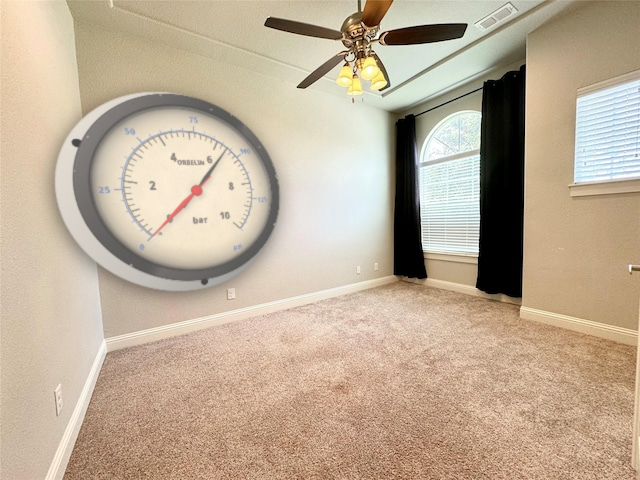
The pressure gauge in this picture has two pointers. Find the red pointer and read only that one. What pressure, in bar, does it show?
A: 0 bar
